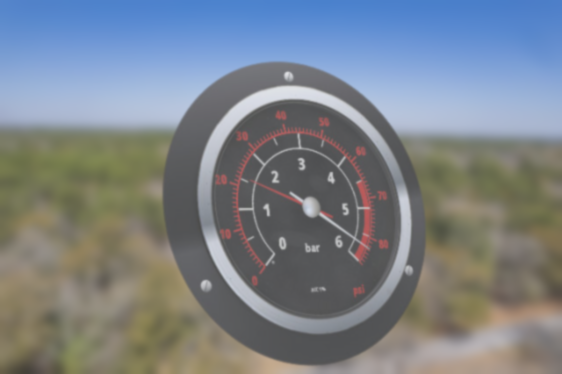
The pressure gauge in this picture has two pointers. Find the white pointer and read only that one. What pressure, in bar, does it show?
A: 5.75 bar
